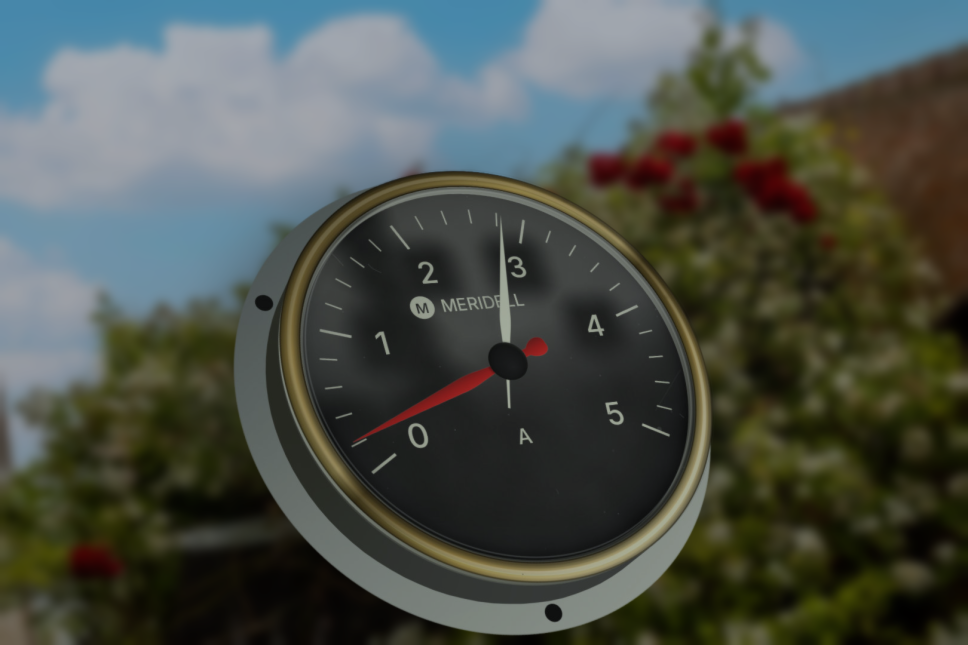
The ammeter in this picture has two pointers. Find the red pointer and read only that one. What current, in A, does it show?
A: 0.2 A
